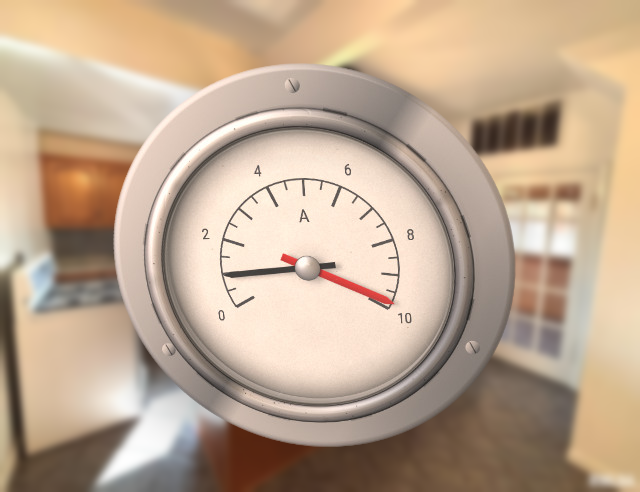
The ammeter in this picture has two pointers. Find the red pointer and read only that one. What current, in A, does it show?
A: 9.75 A
